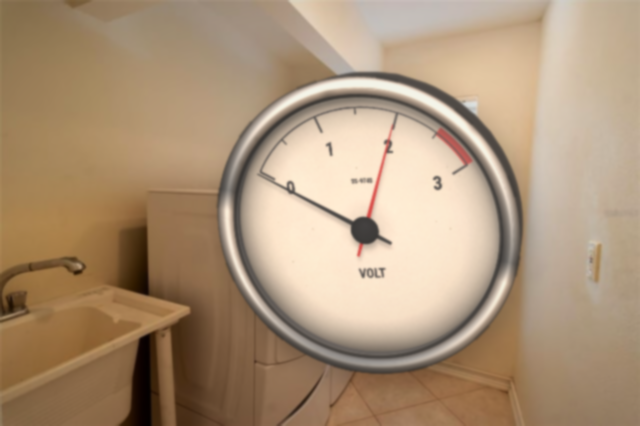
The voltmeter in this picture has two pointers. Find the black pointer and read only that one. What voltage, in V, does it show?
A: 0 V
